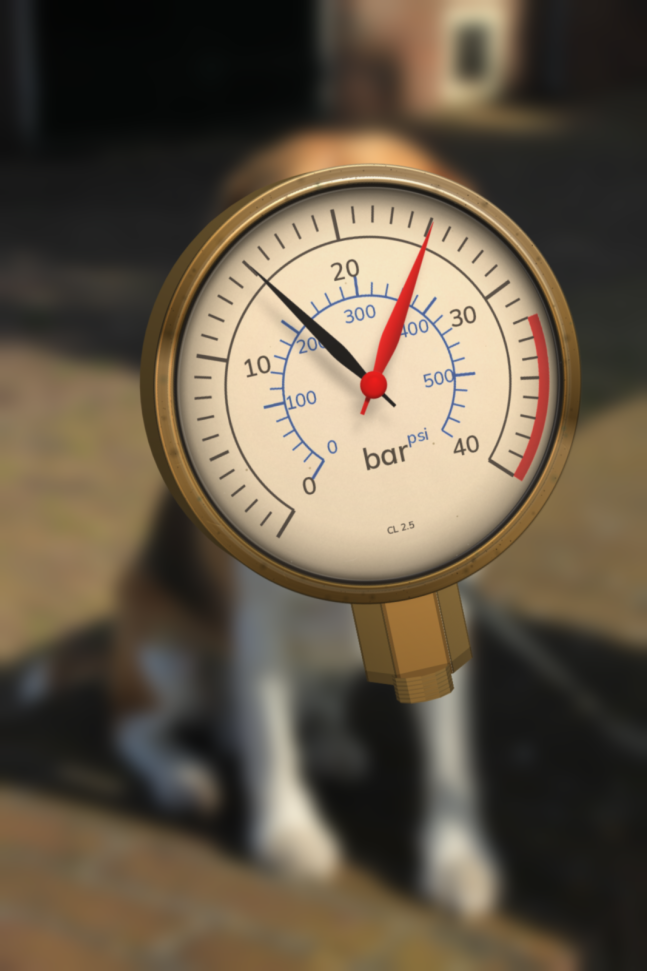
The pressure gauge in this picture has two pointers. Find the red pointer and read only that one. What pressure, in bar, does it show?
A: 25 bar
